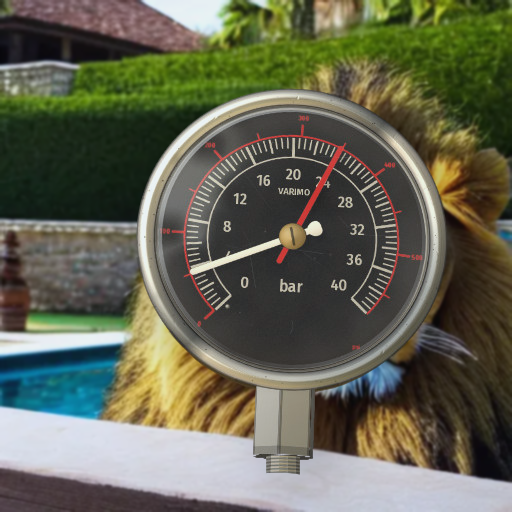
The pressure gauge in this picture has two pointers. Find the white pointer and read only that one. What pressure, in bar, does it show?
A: 3.5 bar
